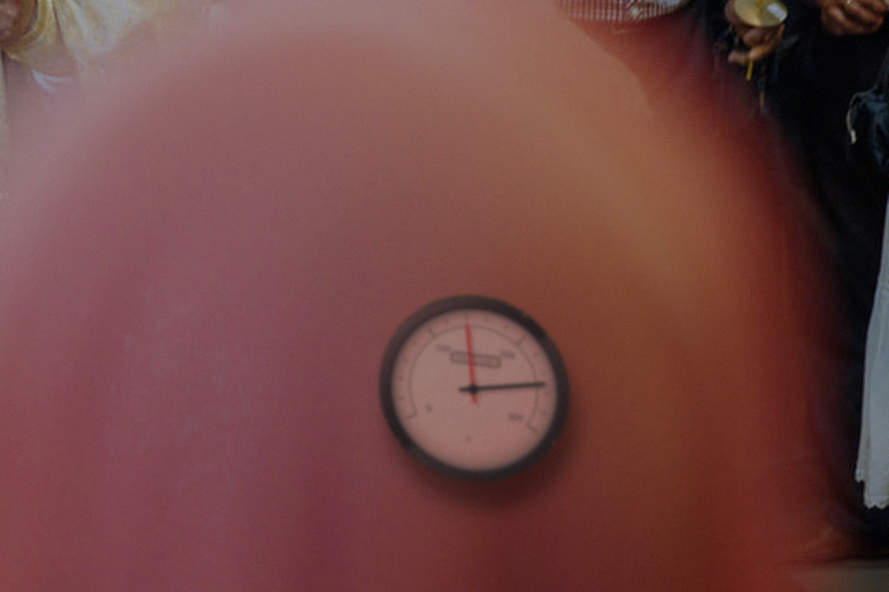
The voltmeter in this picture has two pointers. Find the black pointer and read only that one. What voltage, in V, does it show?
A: 250 V
